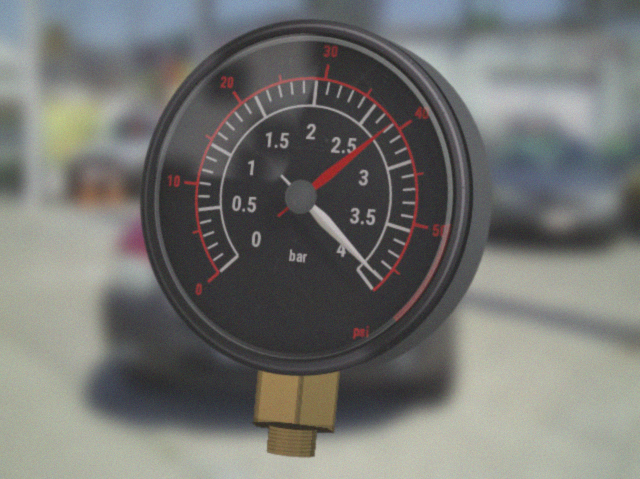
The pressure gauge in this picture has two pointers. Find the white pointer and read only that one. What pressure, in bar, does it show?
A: 3.9 bar
